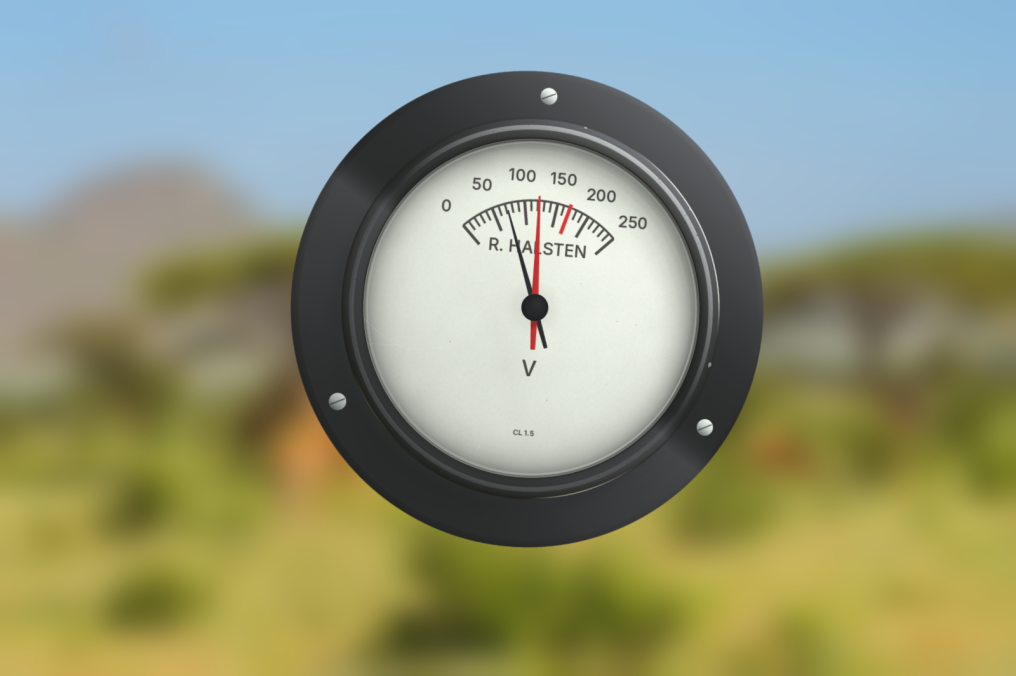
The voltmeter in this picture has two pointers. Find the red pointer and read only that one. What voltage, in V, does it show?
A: 120 V
